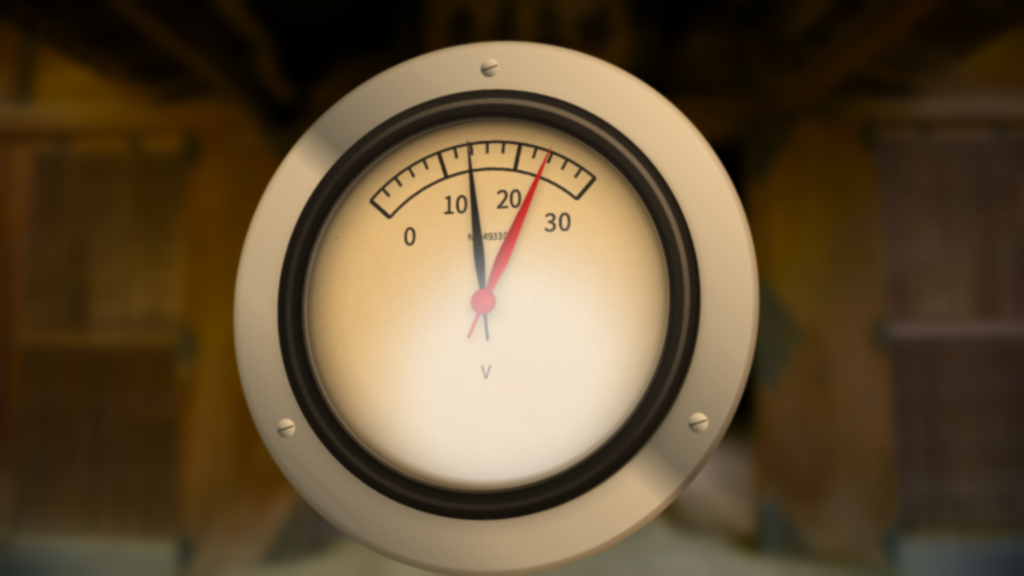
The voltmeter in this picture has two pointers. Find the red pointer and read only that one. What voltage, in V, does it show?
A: 24 V
